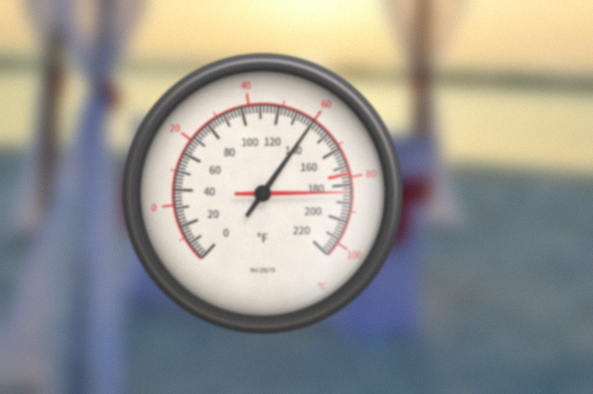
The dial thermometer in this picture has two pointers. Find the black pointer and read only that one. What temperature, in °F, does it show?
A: 140 °F
